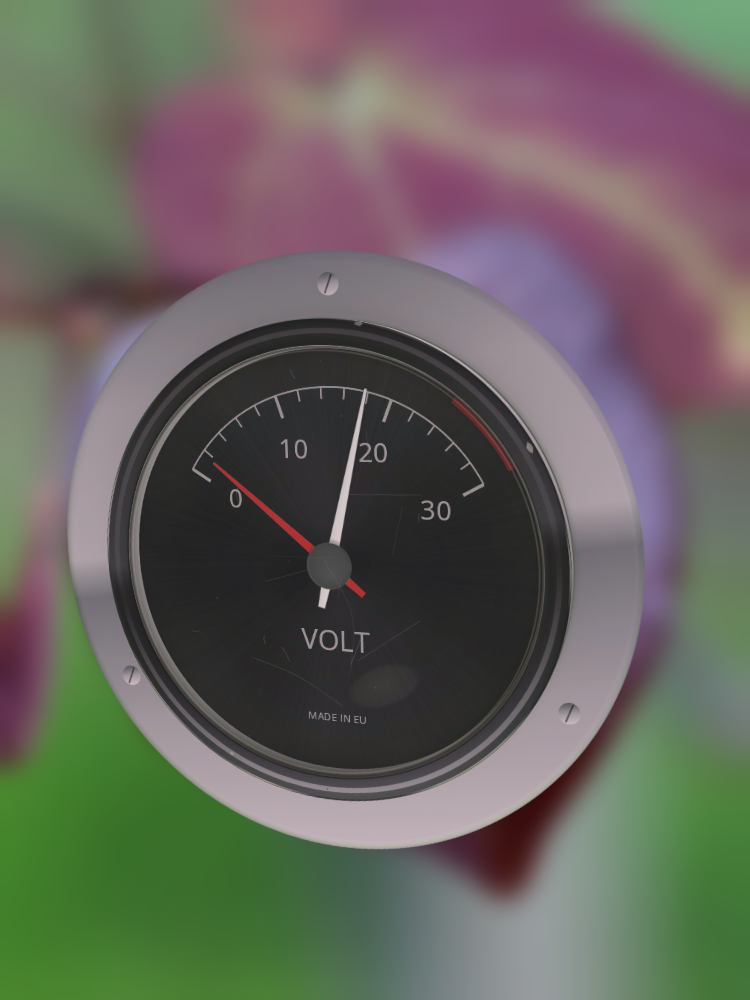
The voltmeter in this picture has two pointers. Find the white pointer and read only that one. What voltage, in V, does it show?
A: 18 V
